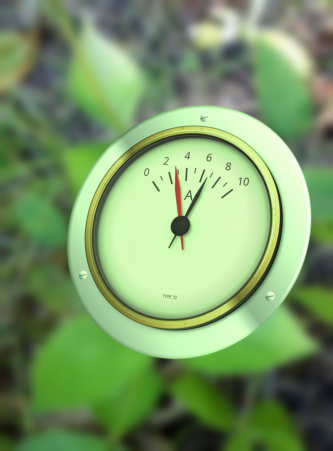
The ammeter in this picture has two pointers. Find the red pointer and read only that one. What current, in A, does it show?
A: 3 A
